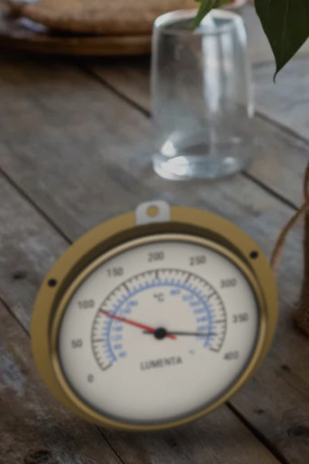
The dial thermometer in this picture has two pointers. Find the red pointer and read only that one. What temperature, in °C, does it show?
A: 100 °C
